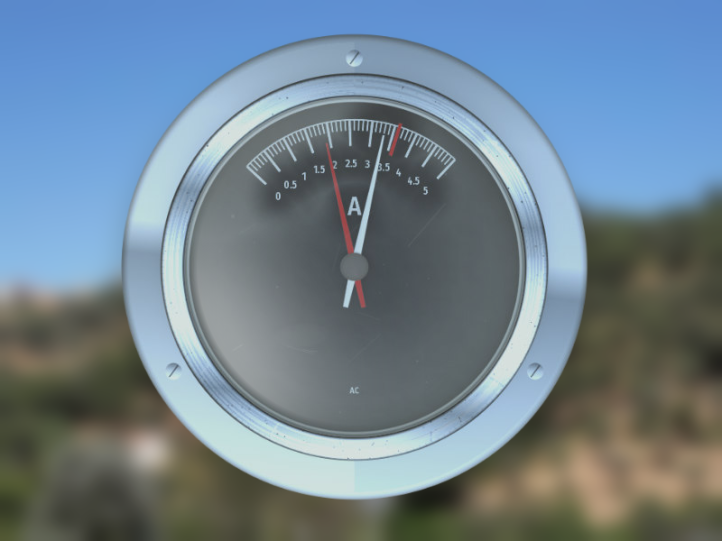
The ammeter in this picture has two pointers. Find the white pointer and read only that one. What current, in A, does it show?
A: 3.3 A
